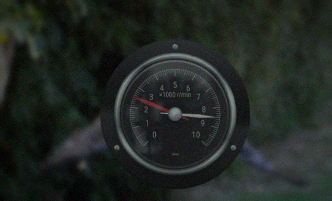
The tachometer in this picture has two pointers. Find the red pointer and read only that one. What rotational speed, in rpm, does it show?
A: 2500 rpm
